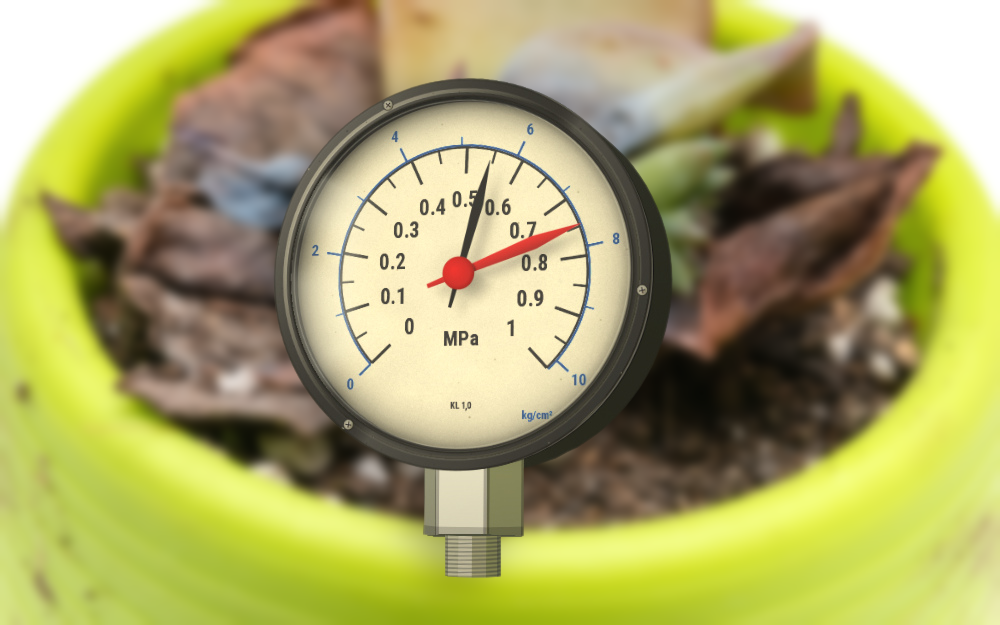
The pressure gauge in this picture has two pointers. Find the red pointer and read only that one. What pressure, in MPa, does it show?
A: 0.75 MPa
